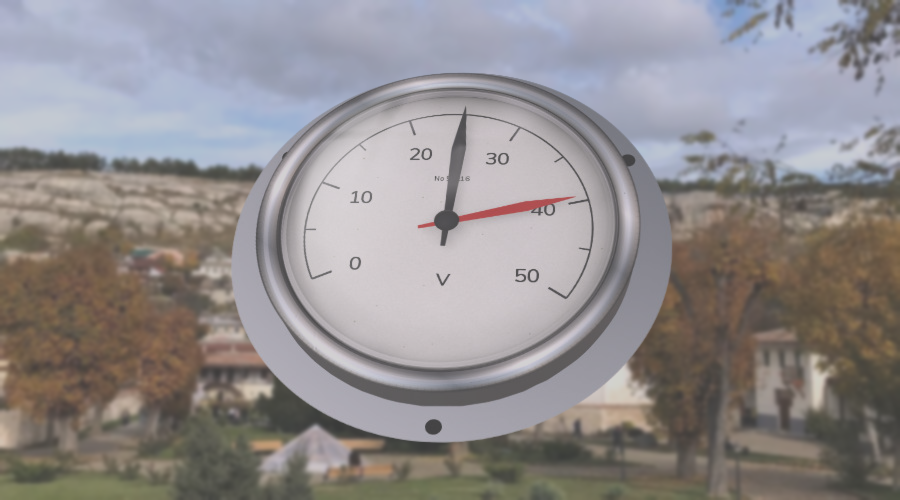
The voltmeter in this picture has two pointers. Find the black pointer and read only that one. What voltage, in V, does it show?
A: 25 V
